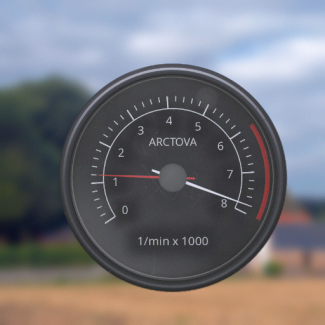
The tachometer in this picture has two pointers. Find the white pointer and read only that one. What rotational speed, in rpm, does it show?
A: 7800 rpm
